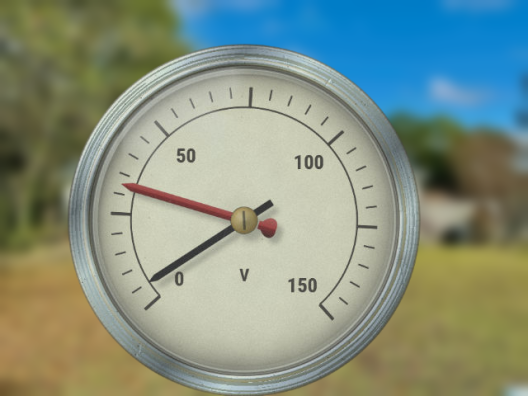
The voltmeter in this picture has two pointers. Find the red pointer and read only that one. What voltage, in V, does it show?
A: 32.5 V
